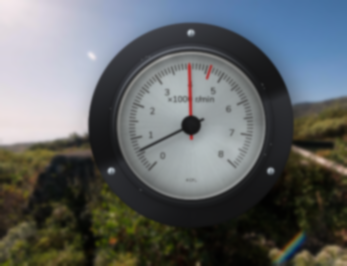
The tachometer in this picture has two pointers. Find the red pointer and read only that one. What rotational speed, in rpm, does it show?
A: 4000 rpm
